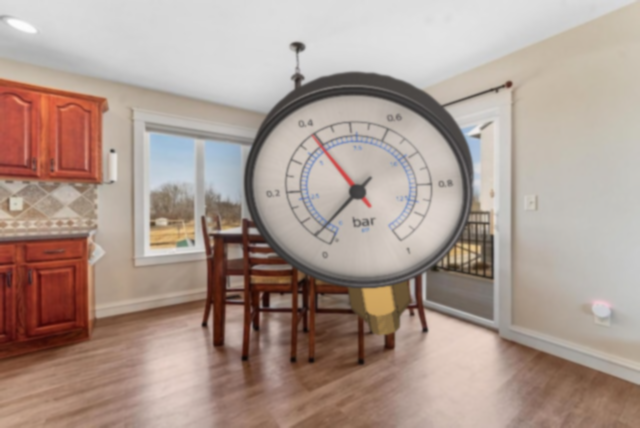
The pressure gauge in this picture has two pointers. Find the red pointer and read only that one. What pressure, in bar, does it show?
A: 0.4 bar
